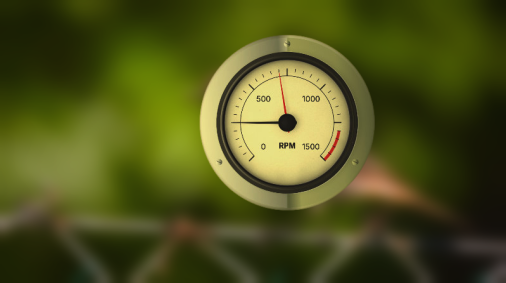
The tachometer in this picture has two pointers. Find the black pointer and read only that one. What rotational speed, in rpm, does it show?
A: 250 rpm
